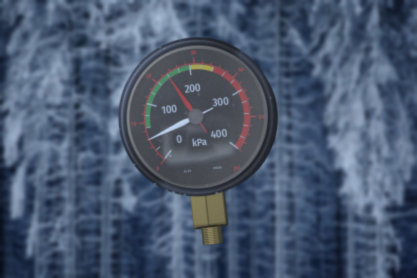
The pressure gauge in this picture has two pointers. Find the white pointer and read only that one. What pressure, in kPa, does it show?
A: 40 kPa
